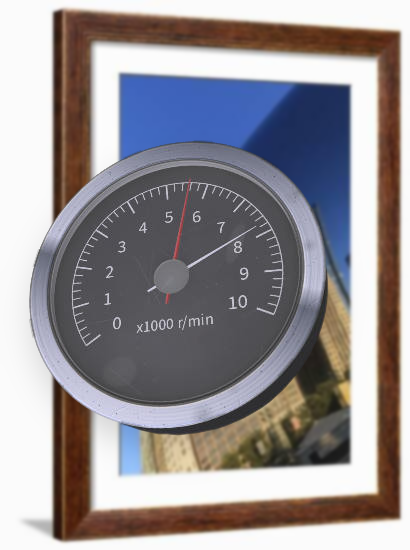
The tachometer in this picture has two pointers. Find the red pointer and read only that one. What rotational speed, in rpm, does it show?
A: 5600 rpm
